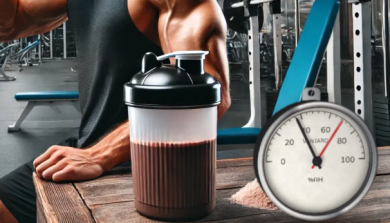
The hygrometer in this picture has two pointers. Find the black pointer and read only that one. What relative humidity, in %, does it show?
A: 36 %
